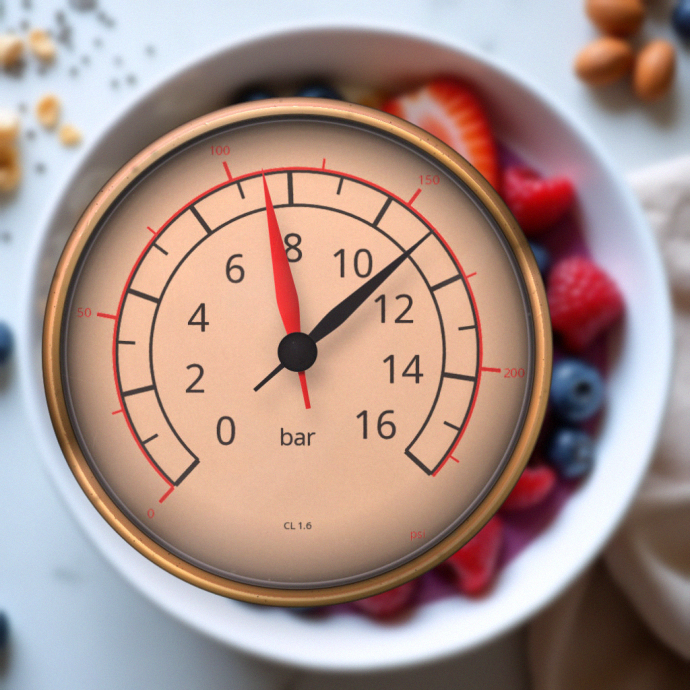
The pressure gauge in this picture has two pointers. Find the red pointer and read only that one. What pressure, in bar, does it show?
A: 7.5 bar
